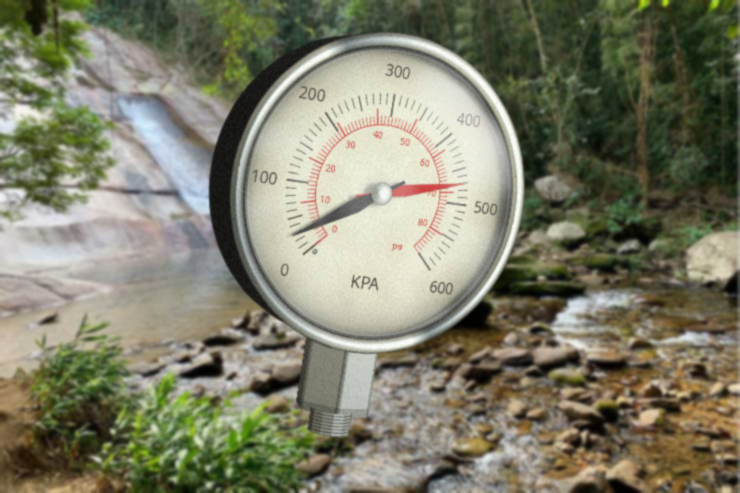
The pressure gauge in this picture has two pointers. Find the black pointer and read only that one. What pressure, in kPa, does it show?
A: 30 kPa
